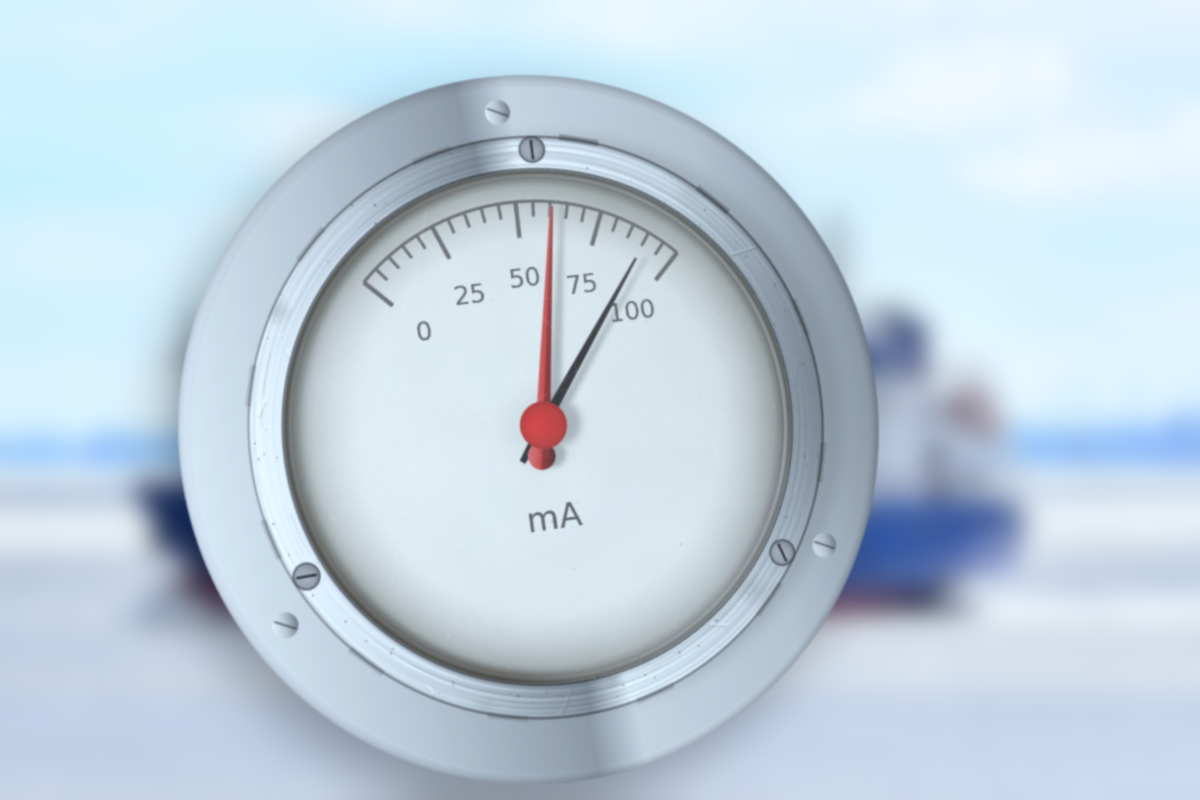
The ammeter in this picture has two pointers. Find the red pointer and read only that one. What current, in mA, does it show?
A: 60 mA
